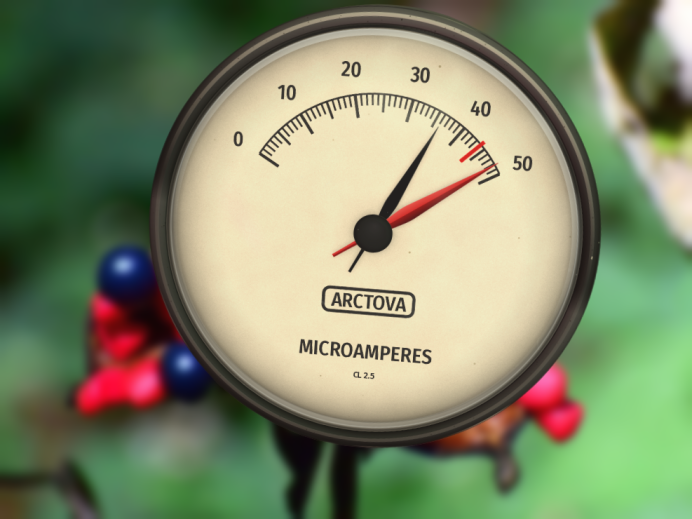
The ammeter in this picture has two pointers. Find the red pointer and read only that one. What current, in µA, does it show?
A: 48 µA
